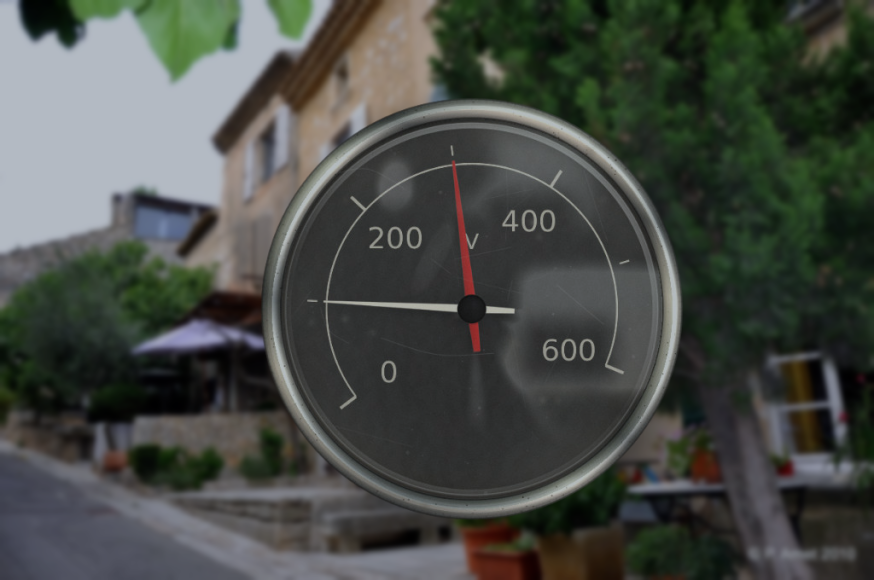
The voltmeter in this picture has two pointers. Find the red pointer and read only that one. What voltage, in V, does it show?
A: 300 V
